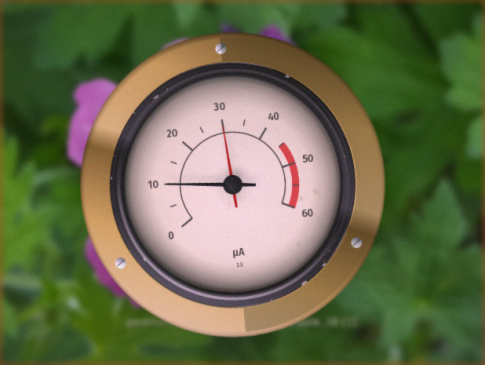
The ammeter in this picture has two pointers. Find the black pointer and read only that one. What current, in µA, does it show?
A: 10 µA
